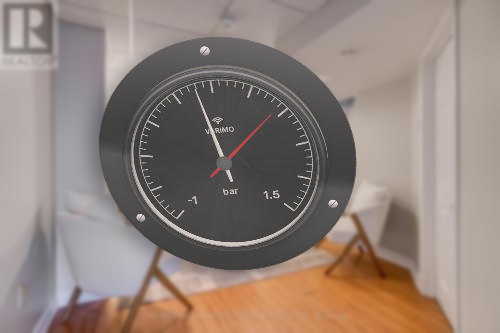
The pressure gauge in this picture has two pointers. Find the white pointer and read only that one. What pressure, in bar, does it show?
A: 0.15 bar
